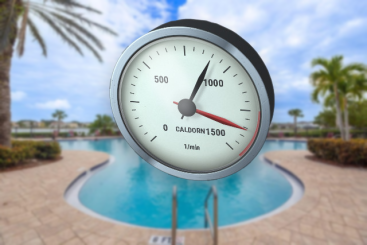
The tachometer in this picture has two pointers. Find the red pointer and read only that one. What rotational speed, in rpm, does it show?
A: 1350 rpm
